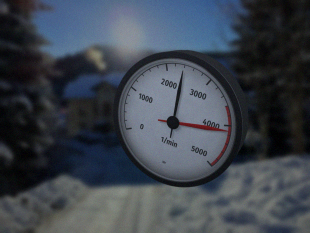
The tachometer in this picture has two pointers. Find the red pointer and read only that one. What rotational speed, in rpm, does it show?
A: 4100 rpm
